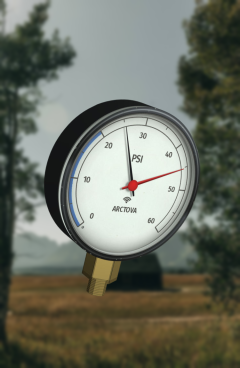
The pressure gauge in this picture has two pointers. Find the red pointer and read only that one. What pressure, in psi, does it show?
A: 45 psi
